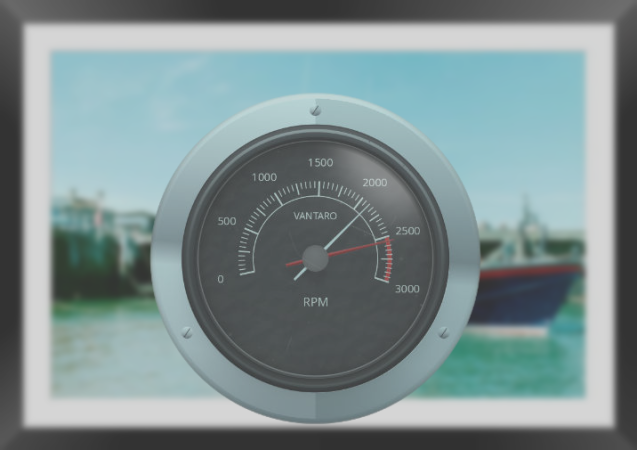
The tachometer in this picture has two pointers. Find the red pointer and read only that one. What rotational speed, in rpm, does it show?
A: 2550 rpm
